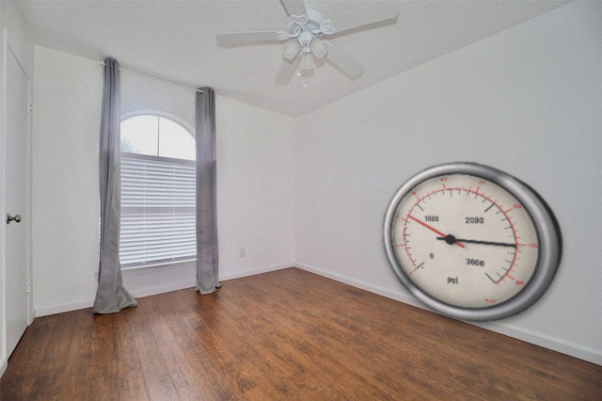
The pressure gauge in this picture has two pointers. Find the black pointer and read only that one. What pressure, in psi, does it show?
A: 2500 psi
